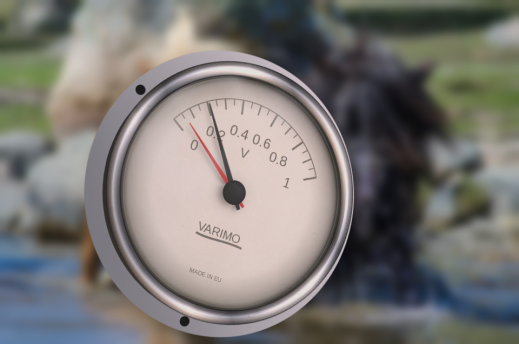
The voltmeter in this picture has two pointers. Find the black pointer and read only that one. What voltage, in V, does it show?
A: 0.2 V
